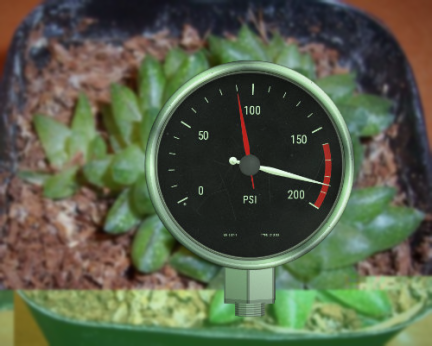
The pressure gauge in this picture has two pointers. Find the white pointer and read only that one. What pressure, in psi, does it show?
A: 185 psi
